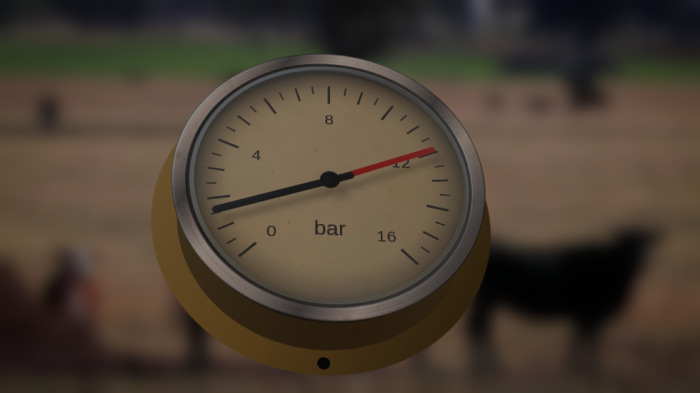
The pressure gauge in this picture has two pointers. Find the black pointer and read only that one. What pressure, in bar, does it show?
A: 1.5 bar
